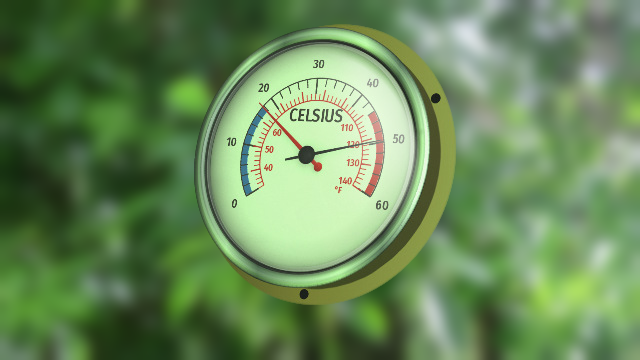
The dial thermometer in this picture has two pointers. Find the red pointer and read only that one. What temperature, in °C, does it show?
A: 18 °C
